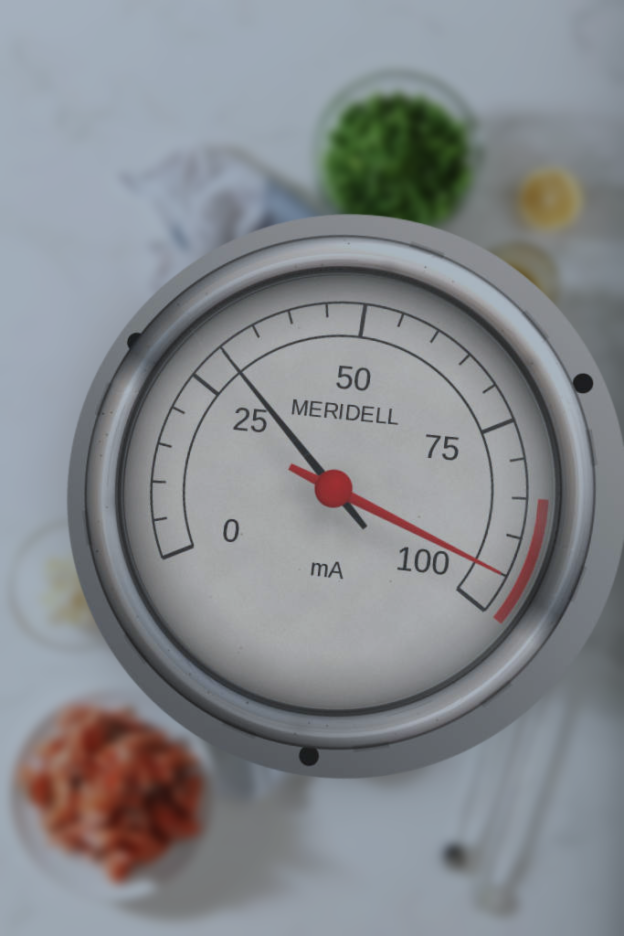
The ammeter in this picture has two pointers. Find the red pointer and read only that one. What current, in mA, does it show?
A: 95 mA
